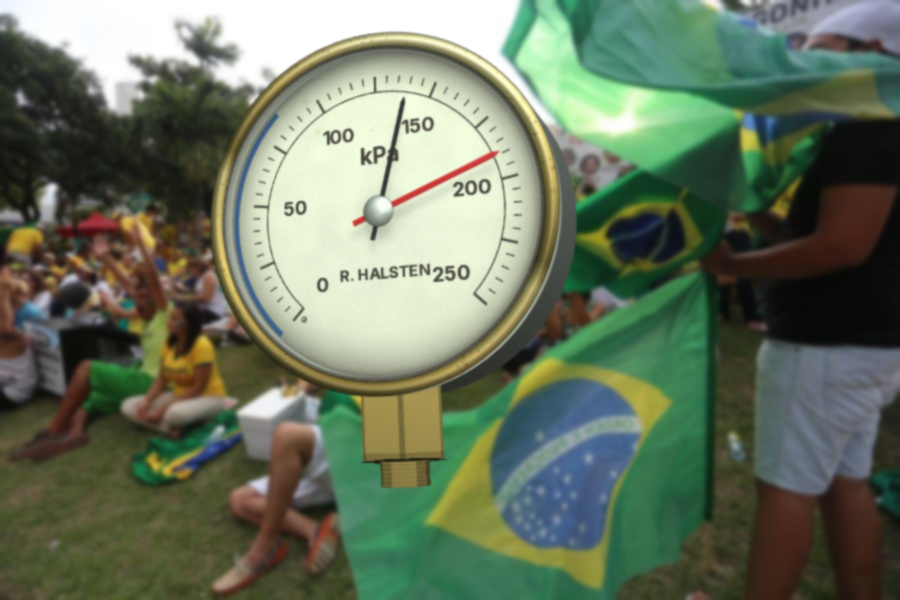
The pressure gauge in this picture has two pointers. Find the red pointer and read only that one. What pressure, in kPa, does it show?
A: 190 kPa
